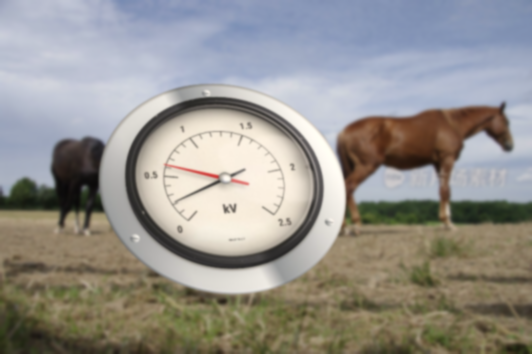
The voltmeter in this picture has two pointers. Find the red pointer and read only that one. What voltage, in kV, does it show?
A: 0.6 kV
